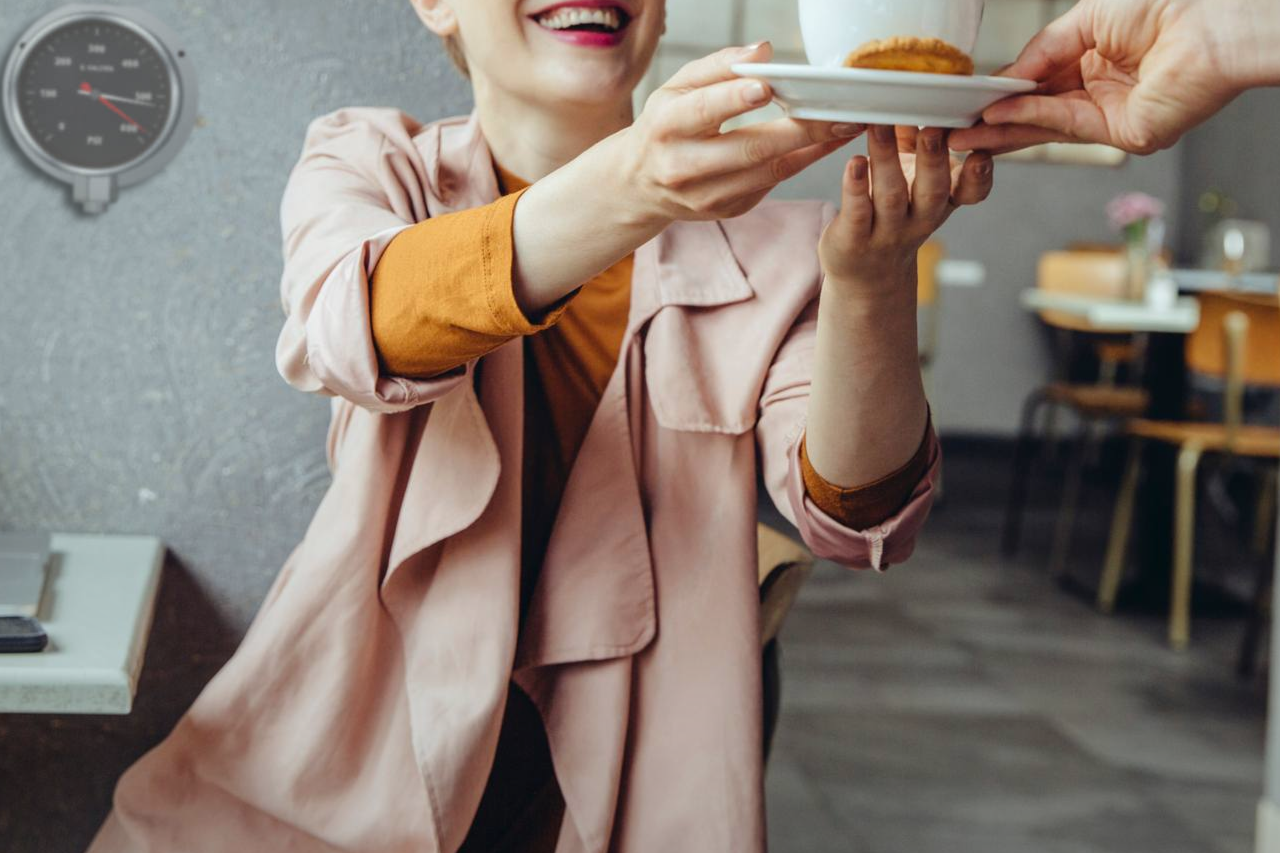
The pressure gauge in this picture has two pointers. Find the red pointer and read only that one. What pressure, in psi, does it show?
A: 580 psi
